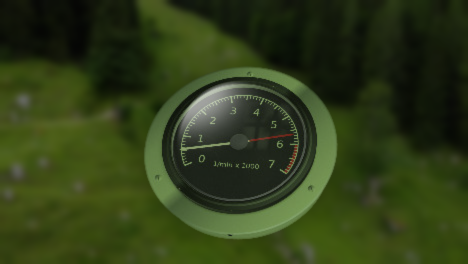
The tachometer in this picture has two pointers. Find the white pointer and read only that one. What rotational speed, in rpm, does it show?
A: 500 rpm
